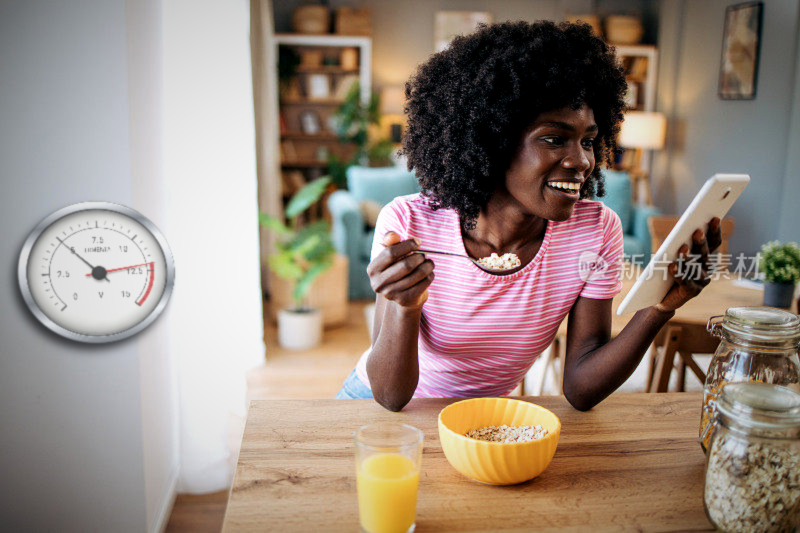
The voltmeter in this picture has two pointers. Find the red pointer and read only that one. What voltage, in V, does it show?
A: 12 V
